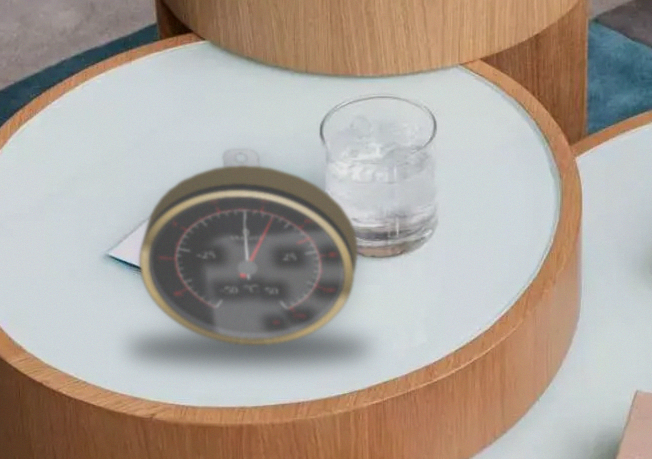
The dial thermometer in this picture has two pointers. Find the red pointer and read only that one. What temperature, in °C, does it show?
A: 7.5 °C
